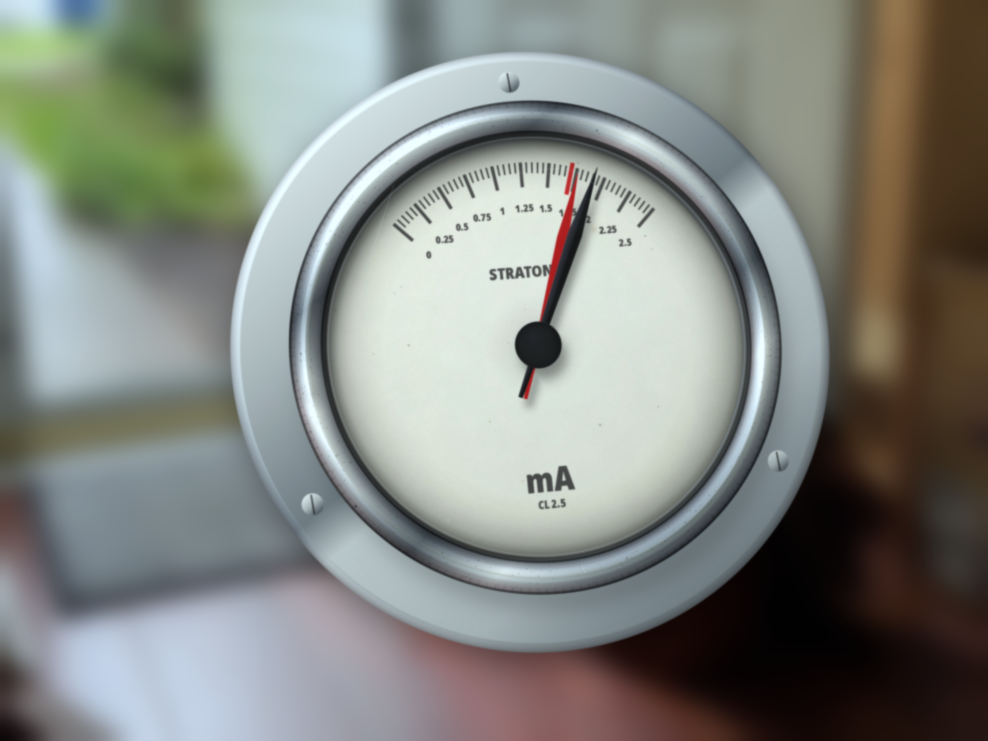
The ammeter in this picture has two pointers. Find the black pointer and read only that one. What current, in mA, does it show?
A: 1.9 mA
